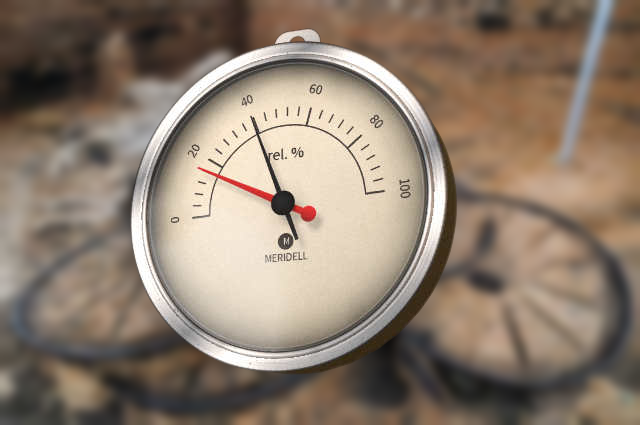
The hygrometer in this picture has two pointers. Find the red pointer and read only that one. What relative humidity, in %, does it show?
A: 16 %
